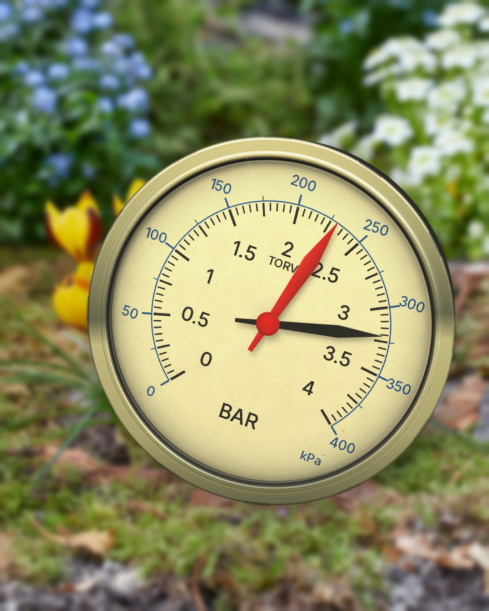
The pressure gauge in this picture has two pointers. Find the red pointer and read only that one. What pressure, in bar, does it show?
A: 2.3 bar
